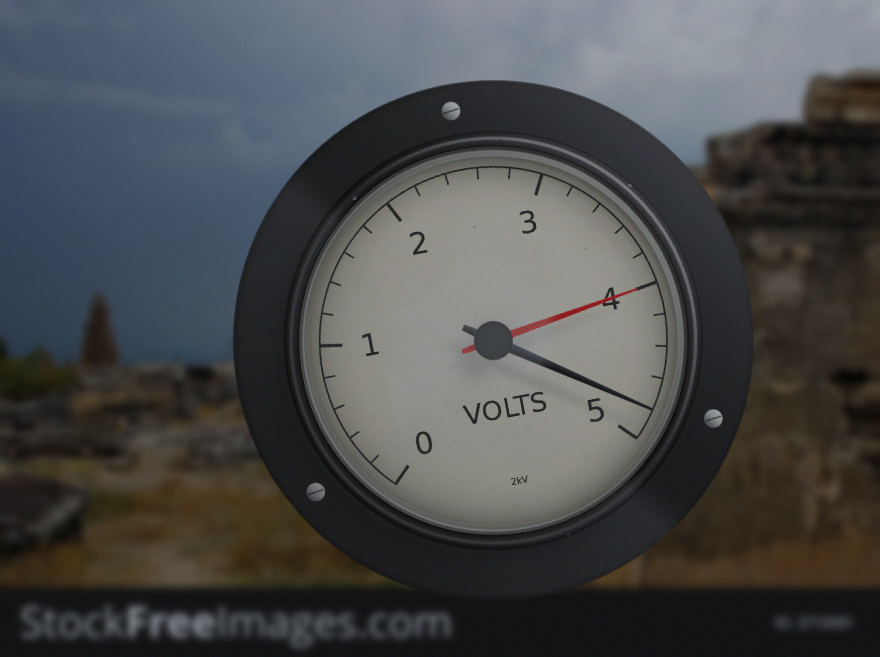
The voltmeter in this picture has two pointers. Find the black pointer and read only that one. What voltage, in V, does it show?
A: 4.8 V
